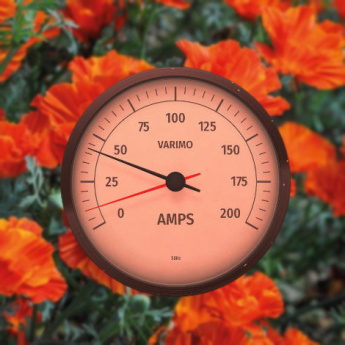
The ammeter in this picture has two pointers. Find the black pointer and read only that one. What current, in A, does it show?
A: 42.5 A
